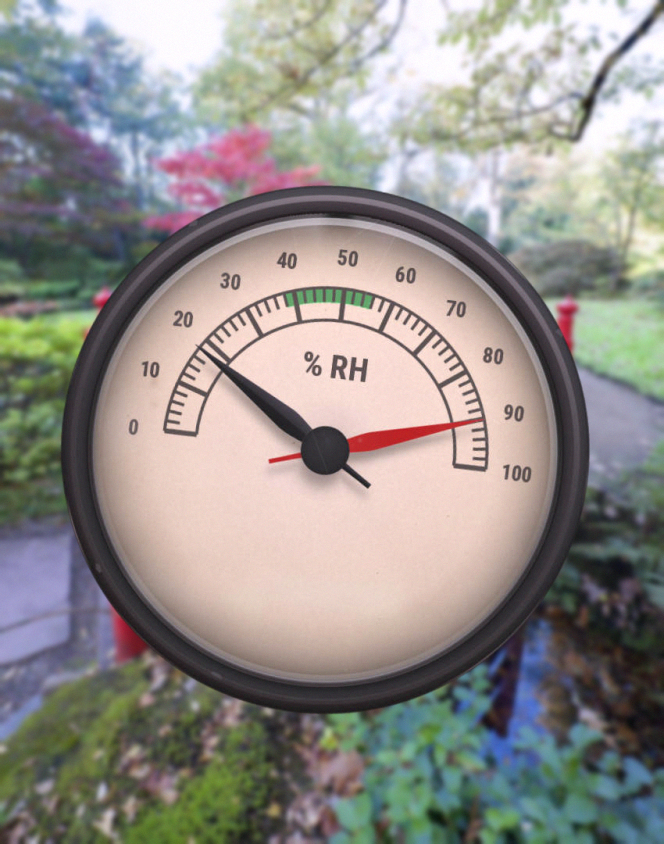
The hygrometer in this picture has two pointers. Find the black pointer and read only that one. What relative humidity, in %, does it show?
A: 18 %
